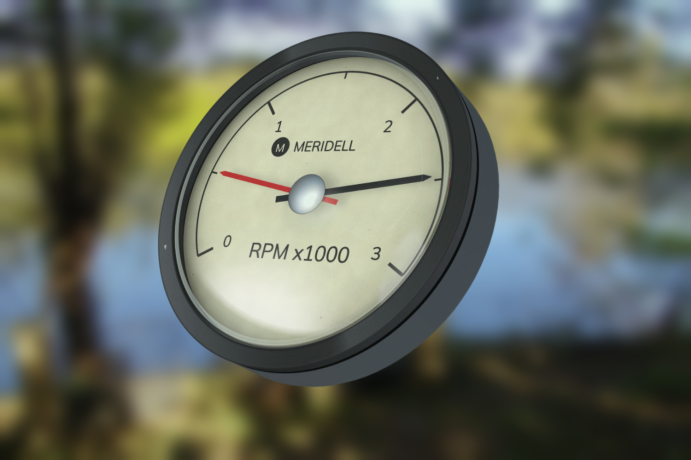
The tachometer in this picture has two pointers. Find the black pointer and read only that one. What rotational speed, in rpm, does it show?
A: 2500 rpm
